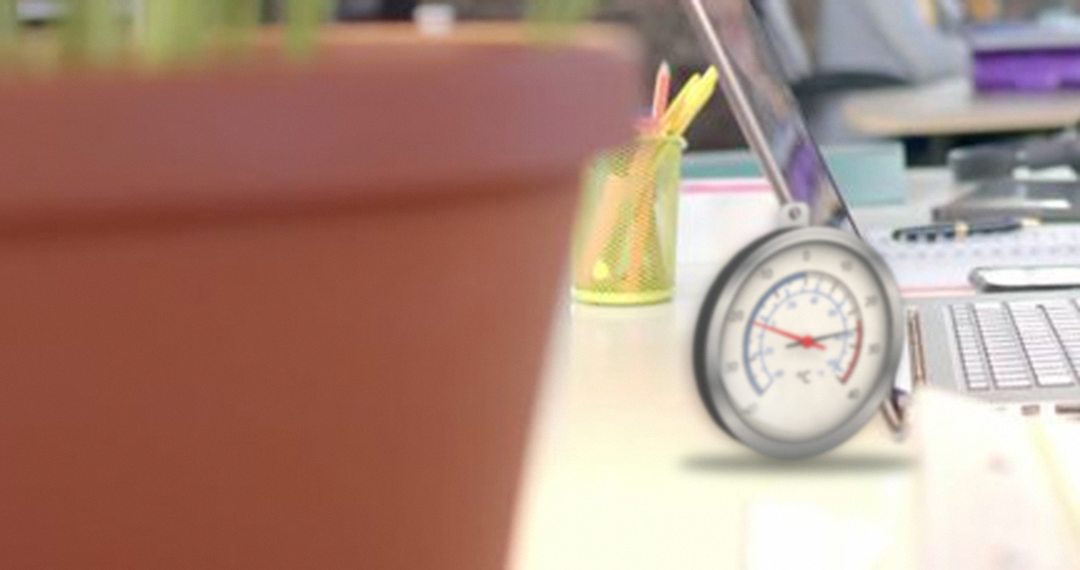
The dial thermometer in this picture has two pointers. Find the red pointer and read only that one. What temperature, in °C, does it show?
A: -20 °C
